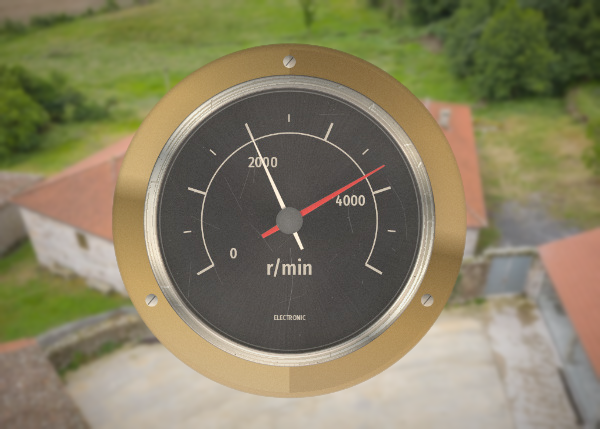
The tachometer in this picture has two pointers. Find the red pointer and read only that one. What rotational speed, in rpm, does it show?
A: 3750 rpm
